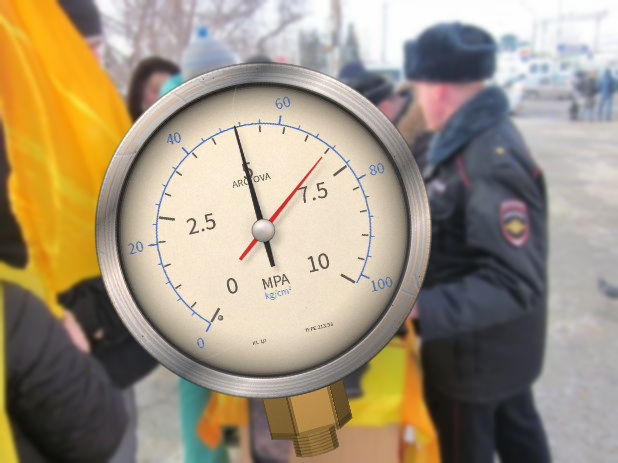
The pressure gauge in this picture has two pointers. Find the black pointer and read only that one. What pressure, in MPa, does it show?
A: 5 MPa
